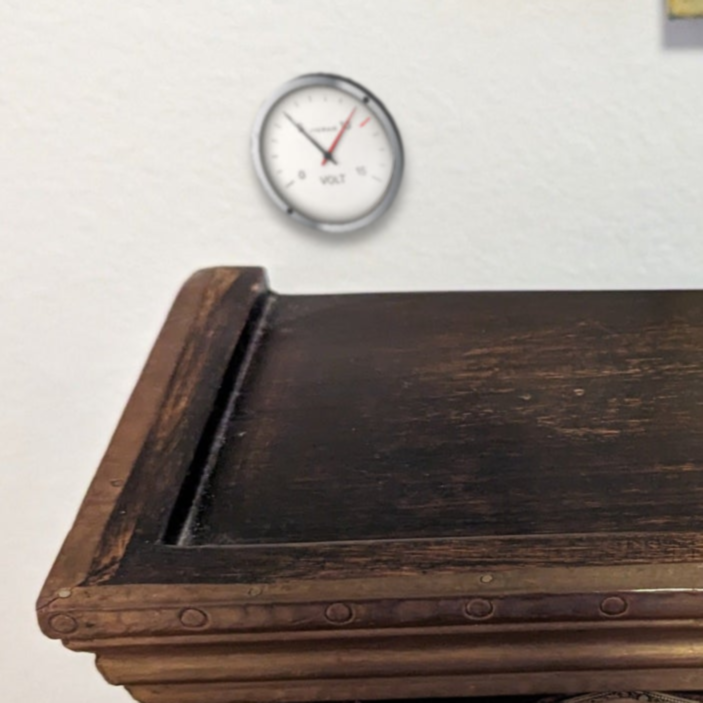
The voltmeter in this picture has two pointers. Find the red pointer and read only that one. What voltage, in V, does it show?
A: 10 V
